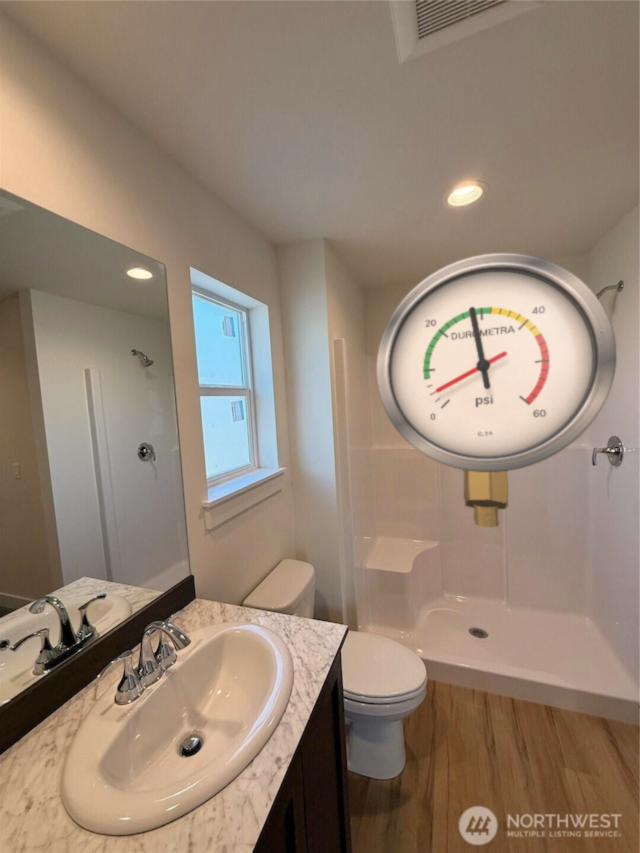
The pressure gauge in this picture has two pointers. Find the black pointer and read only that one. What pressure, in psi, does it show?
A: 28 psi
